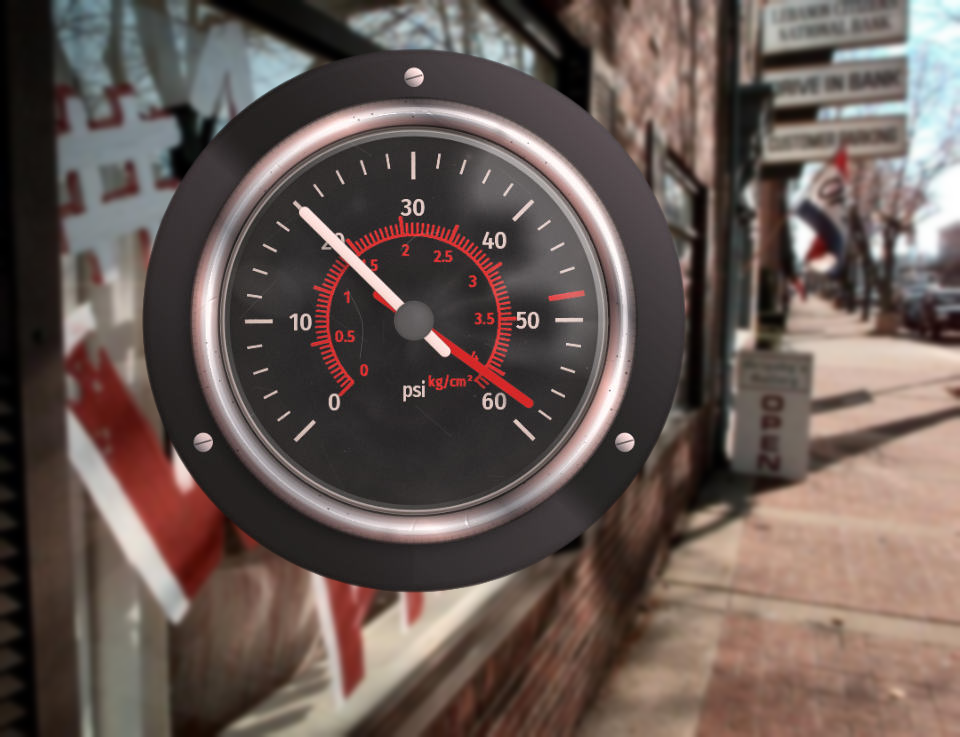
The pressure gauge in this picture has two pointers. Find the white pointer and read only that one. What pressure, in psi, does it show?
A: 20 psi
